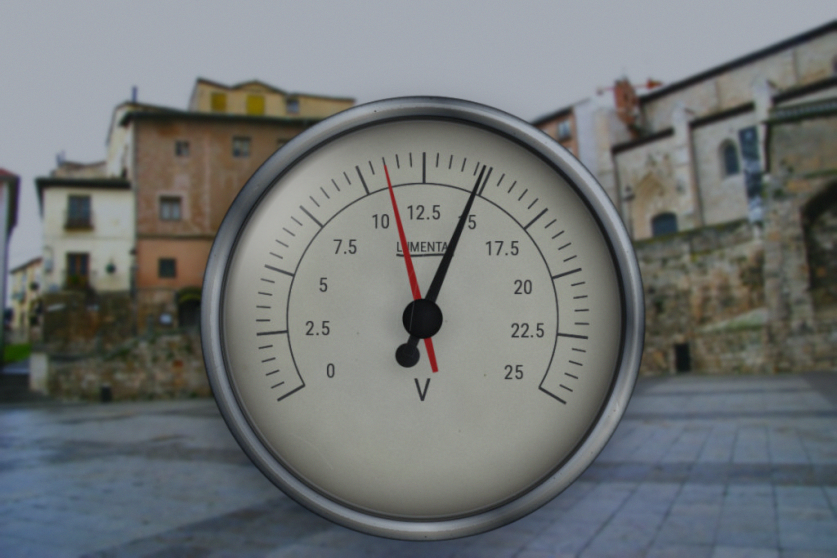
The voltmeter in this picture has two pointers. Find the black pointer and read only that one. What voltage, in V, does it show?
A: 14.75 V
